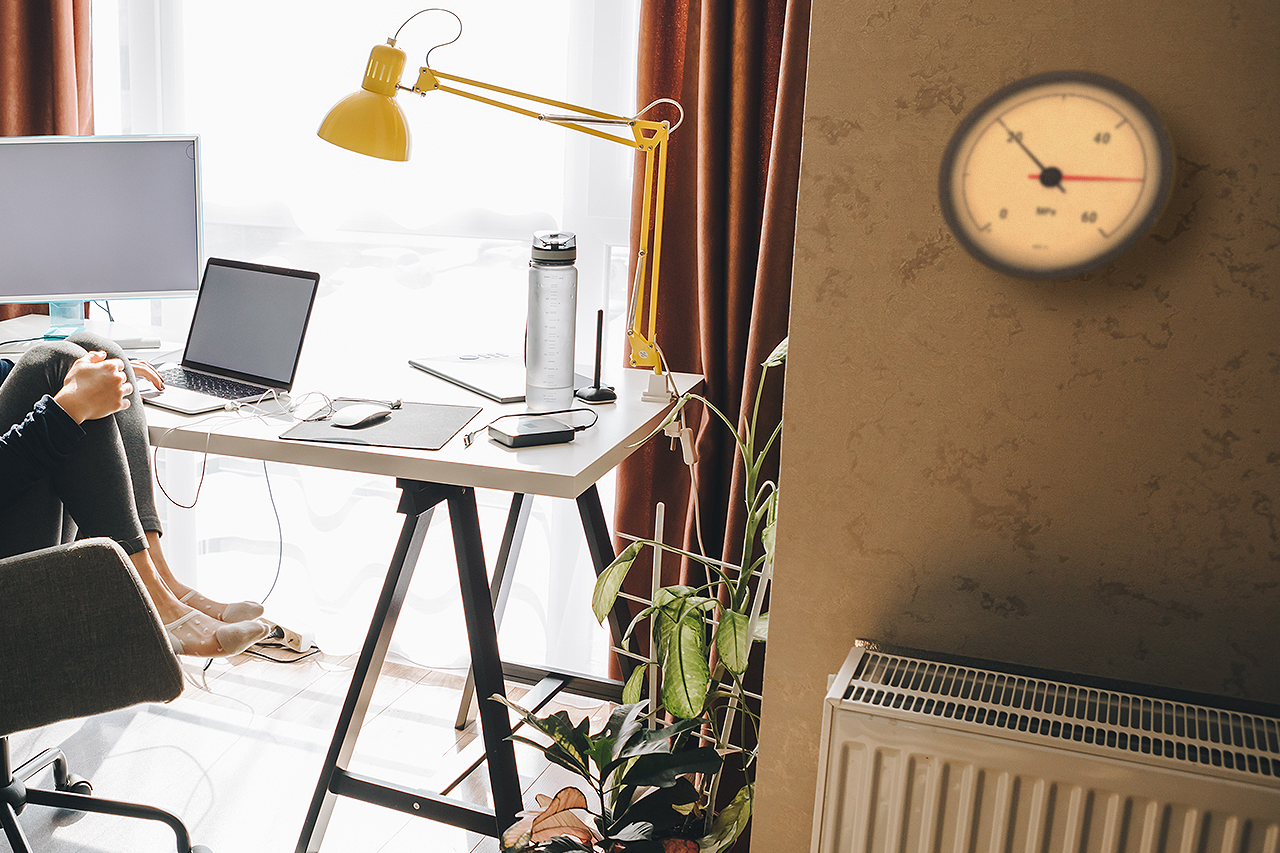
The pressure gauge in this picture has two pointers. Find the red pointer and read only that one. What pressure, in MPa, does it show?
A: 50 MPa
